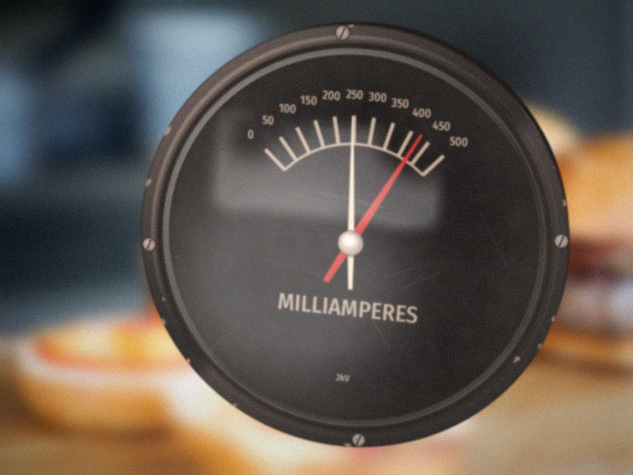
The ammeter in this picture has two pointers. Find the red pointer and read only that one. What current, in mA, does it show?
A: 425 mA
